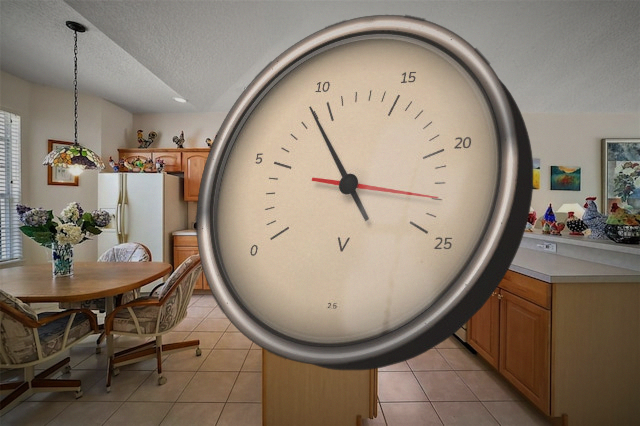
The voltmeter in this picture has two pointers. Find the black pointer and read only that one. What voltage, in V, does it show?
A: 9 V
